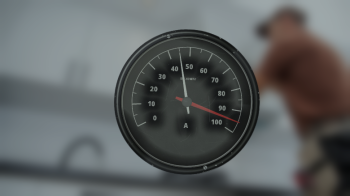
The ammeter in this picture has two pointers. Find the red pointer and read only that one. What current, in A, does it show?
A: 95 A
